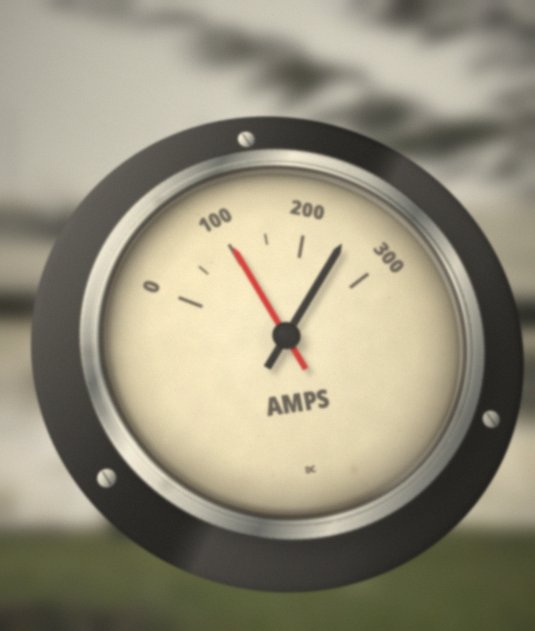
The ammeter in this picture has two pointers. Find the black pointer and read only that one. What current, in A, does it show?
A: 250 A
